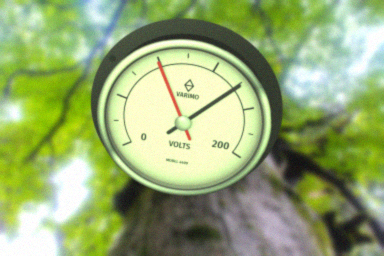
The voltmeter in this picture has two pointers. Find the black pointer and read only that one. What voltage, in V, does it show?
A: 140 V
